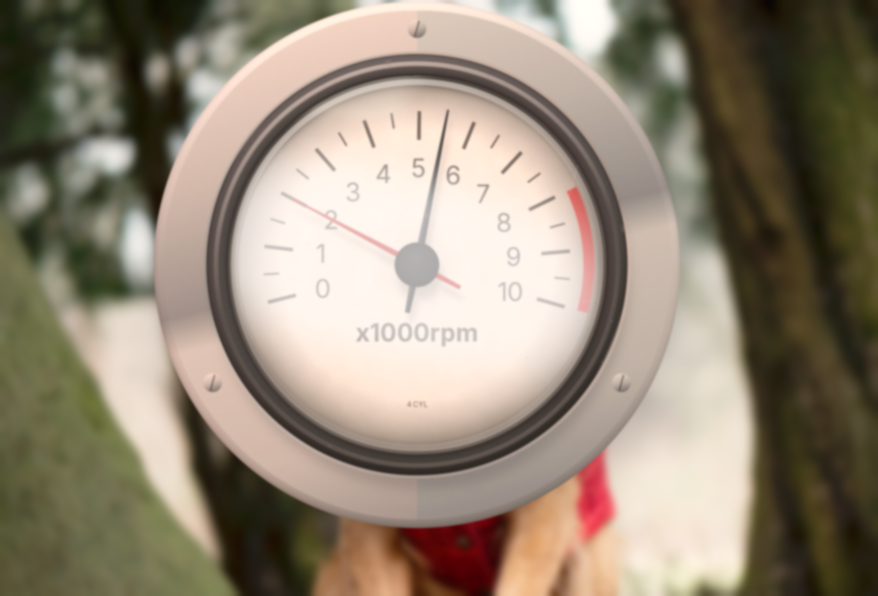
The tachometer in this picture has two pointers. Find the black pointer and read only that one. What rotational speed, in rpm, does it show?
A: 5500 rpm
